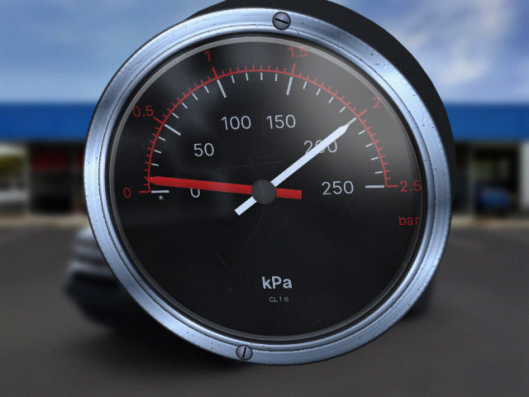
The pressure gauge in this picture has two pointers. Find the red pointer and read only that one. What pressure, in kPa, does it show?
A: 10 kPa
